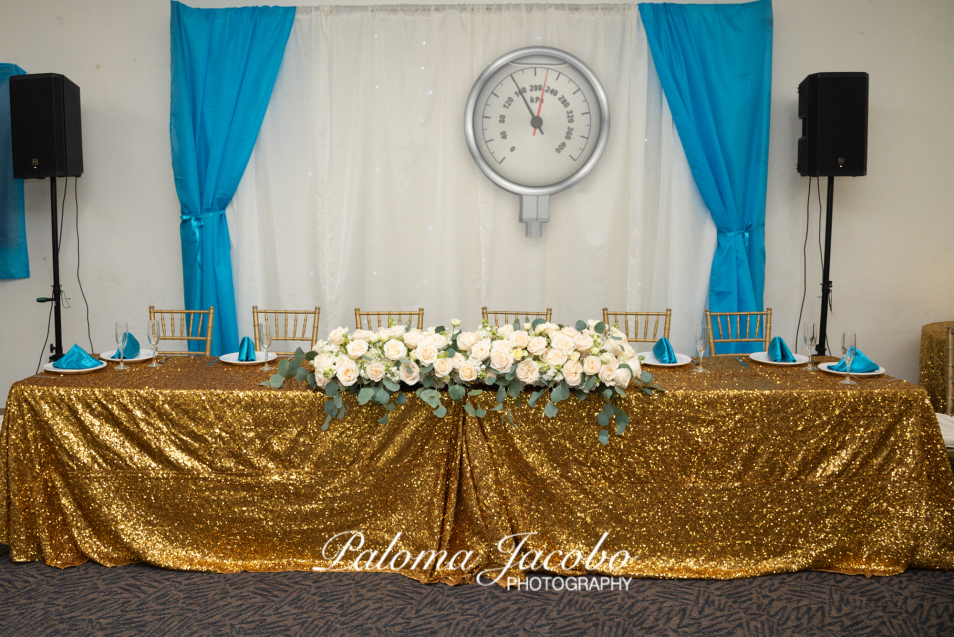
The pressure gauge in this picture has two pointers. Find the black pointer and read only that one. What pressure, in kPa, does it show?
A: 160 kPa
